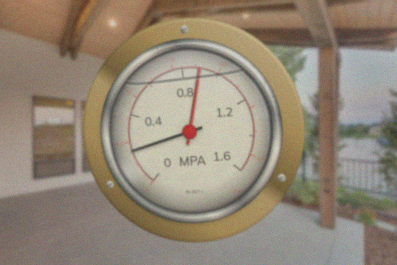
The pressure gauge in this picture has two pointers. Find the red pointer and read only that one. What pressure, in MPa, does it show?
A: 0.9 MPa
